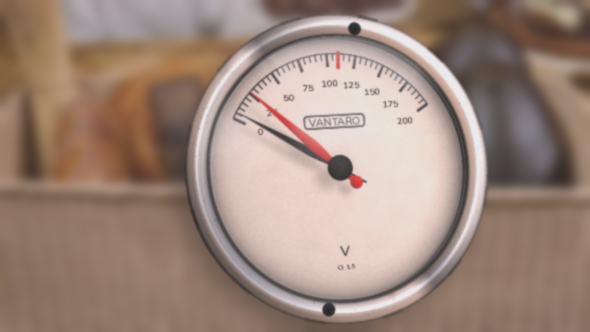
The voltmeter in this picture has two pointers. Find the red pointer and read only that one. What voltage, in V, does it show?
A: 25 V
